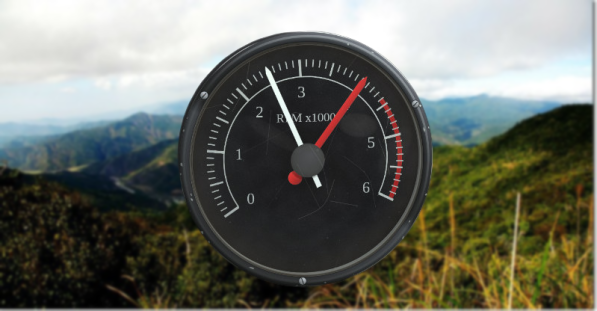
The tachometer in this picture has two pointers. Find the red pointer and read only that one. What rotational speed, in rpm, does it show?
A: 4000 rpm
